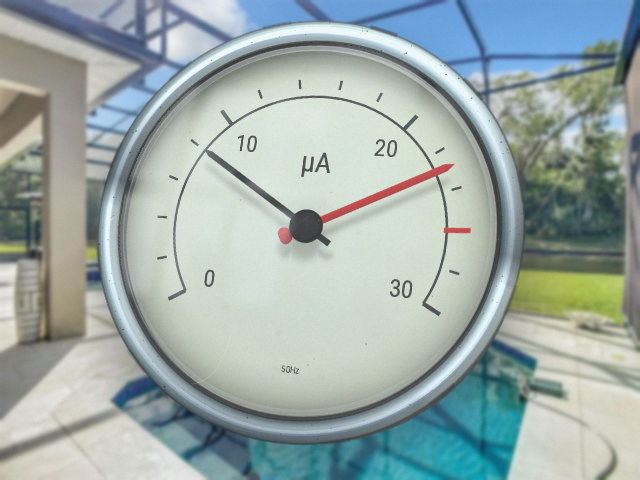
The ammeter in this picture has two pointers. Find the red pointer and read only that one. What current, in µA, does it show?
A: 23 µA
